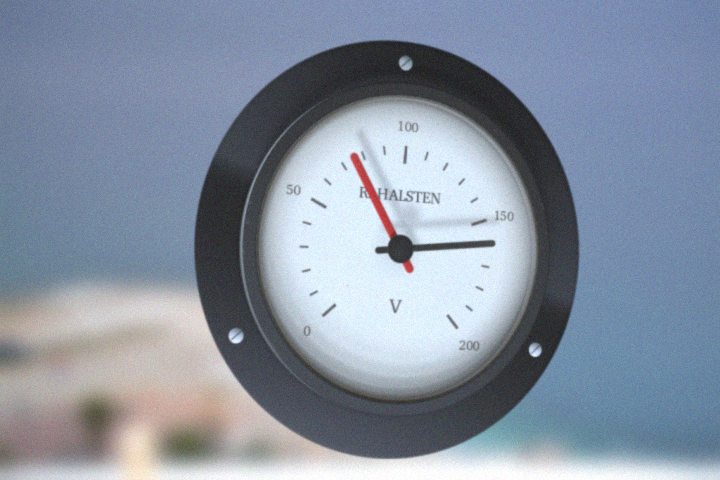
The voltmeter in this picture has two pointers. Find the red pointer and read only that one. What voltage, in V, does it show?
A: 75 V
